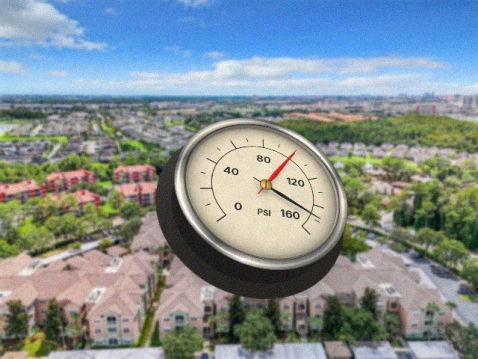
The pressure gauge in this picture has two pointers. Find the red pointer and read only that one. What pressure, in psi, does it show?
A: 100 psi
